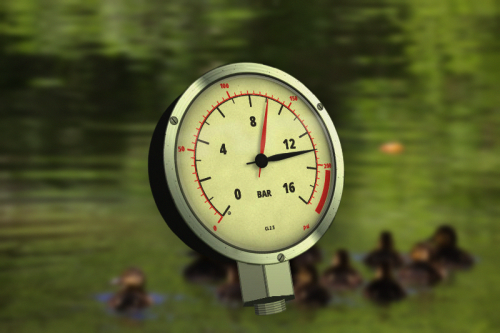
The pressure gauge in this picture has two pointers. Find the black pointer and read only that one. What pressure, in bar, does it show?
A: 13 bar
